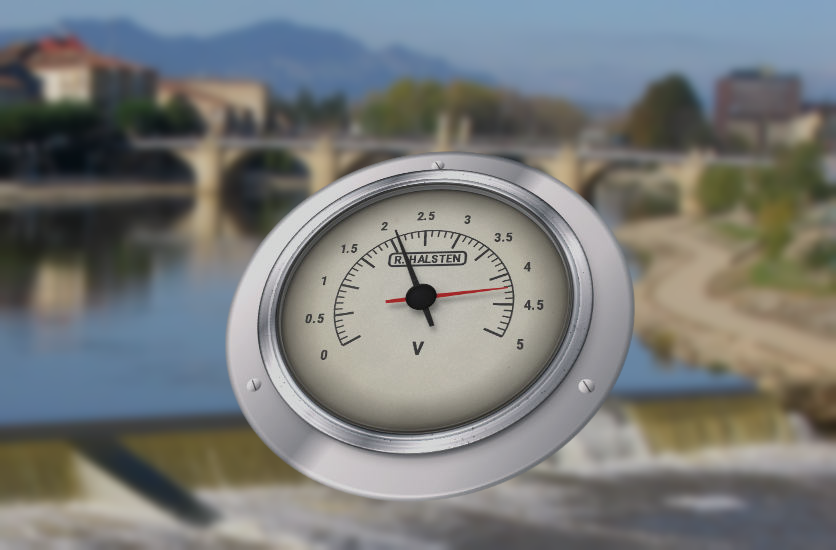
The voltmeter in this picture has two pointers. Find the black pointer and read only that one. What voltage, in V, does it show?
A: 2.1 V
